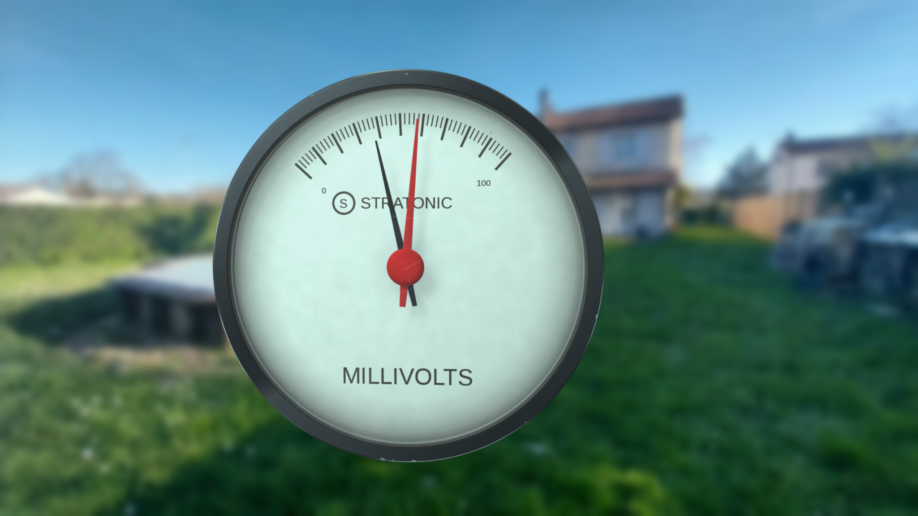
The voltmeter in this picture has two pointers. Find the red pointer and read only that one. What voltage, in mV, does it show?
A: 58 mV
